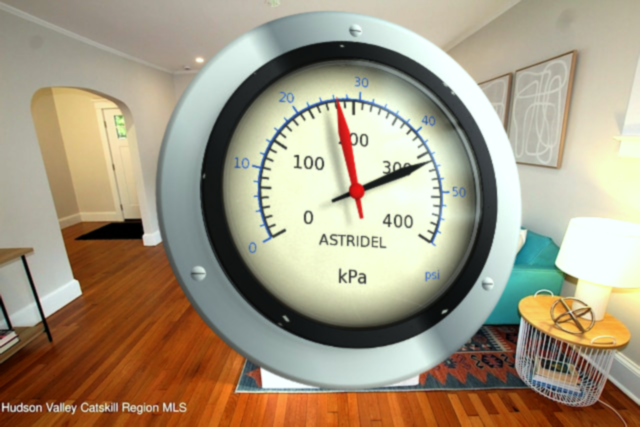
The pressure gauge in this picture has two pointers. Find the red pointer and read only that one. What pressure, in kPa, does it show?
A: 180 kPa
